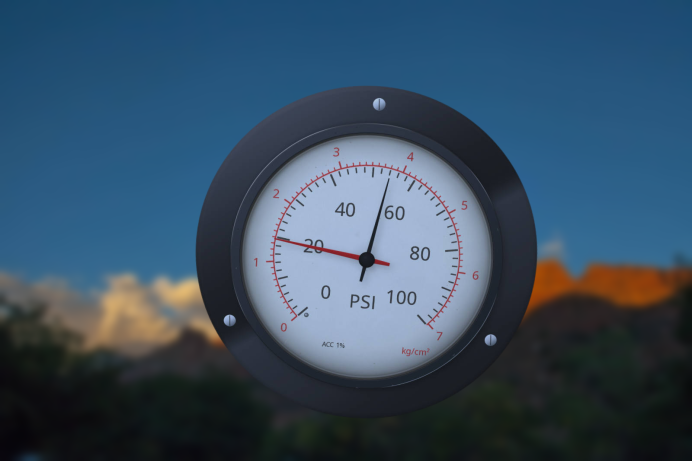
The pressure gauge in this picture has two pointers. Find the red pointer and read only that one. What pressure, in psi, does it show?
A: 20 psi
